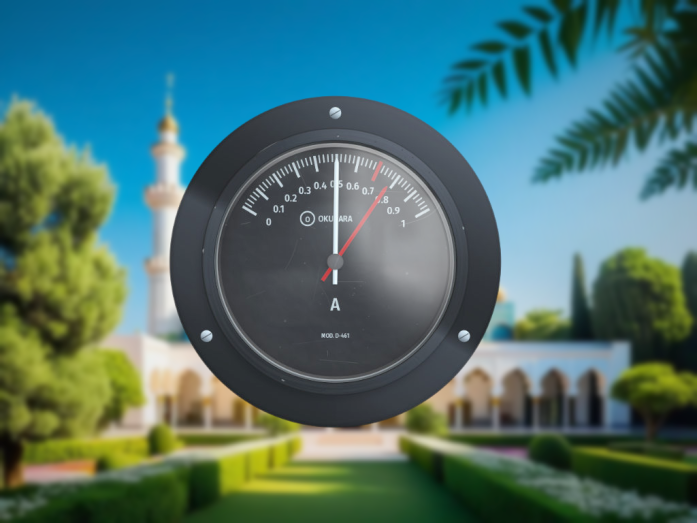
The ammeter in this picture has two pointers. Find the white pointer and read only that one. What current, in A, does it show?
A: 0.5 A
